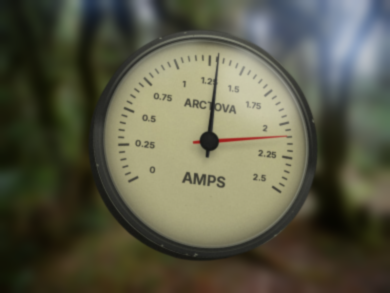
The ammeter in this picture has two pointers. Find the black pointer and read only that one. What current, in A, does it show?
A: 1.3 A
